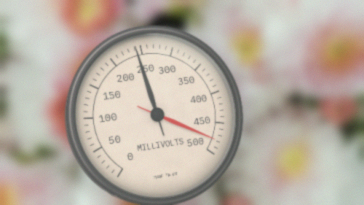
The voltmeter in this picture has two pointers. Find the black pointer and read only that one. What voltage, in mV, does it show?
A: 240 mV
